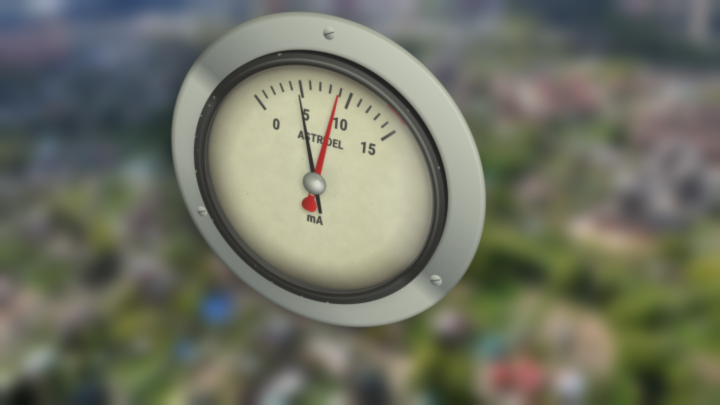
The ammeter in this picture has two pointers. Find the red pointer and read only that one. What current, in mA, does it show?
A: 9 mA
